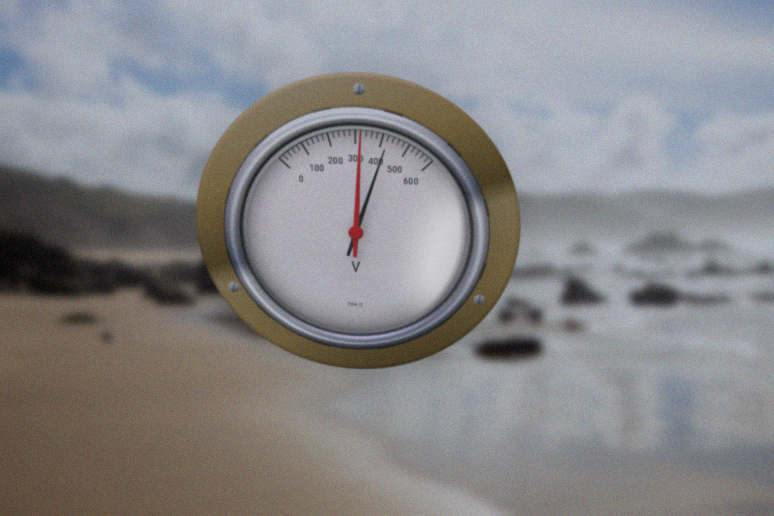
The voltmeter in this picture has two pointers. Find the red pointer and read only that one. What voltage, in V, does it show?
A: 320 V
